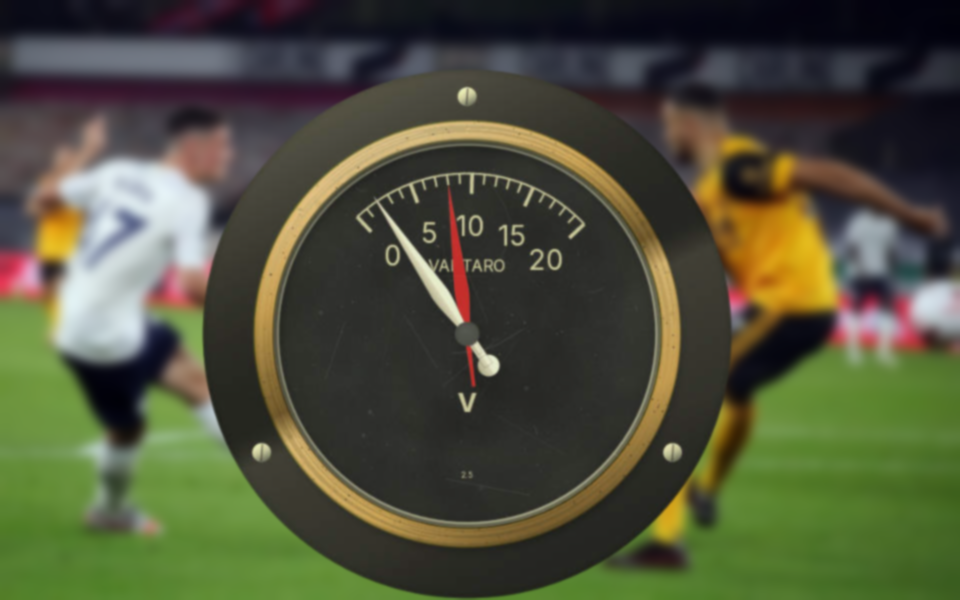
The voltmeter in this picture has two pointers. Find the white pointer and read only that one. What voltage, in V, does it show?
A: 2 V
